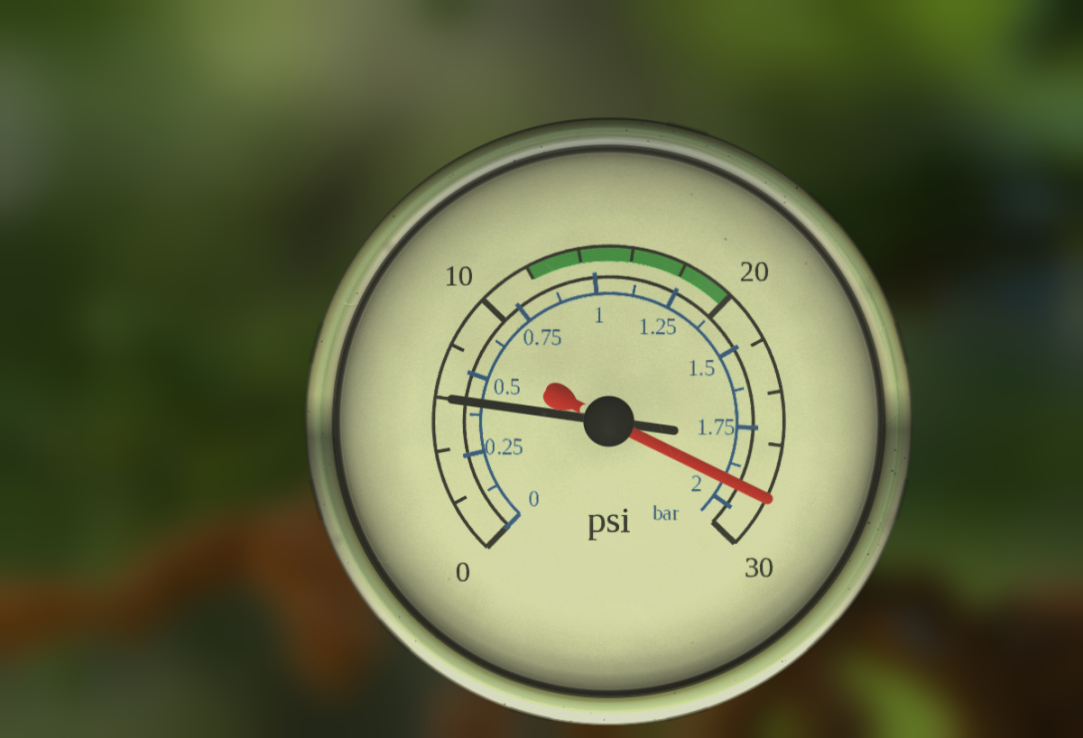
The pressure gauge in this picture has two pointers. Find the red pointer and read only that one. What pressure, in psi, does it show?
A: 28 psi
